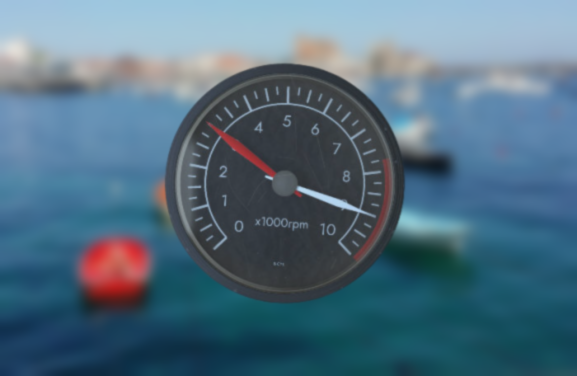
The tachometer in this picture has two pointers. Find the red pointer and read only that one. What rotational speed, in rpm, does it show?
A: 3000 rpm
